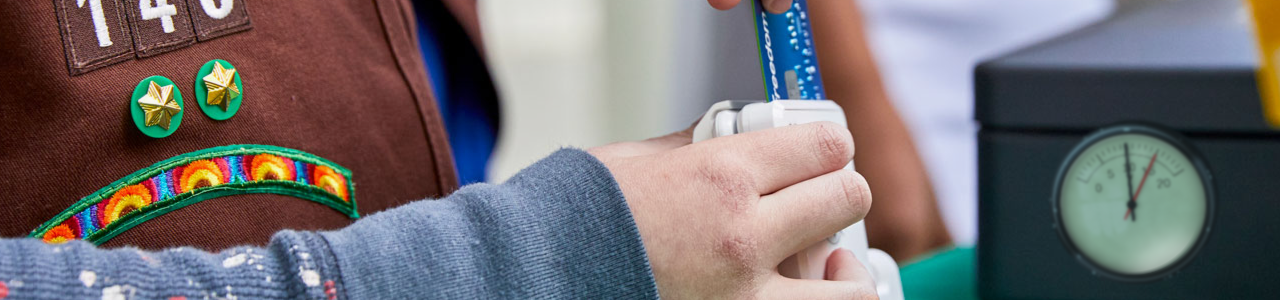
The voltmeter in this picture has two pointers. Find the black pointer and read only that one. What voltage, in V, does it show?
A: 10 V
